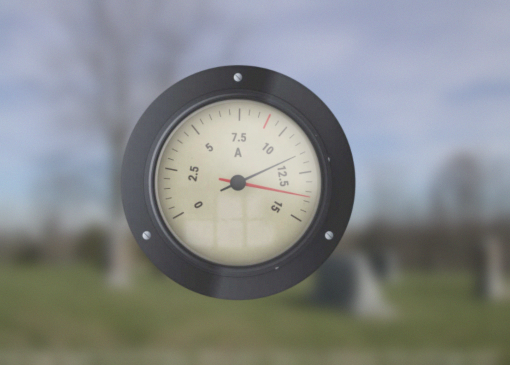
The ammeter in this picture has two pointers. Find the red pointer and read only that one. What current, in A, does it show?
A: 13.75 A
